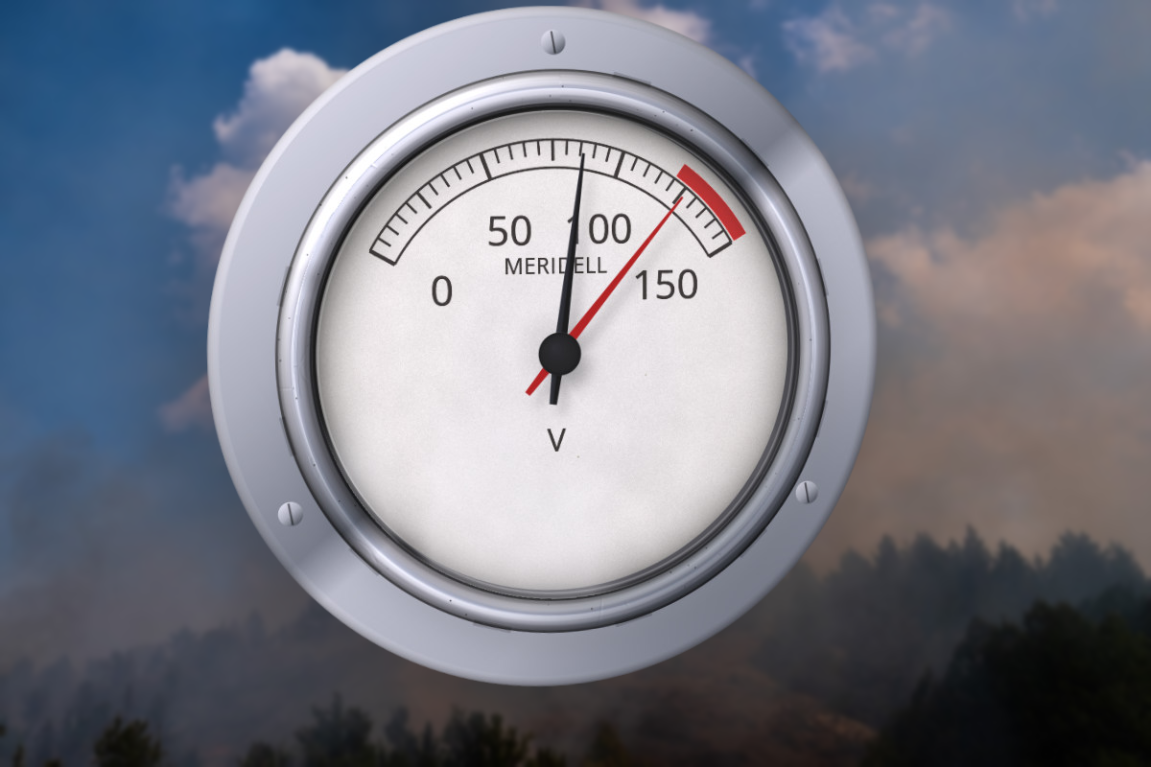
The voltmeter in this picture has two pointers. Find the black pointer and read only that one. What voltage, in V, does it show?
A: 85 V
